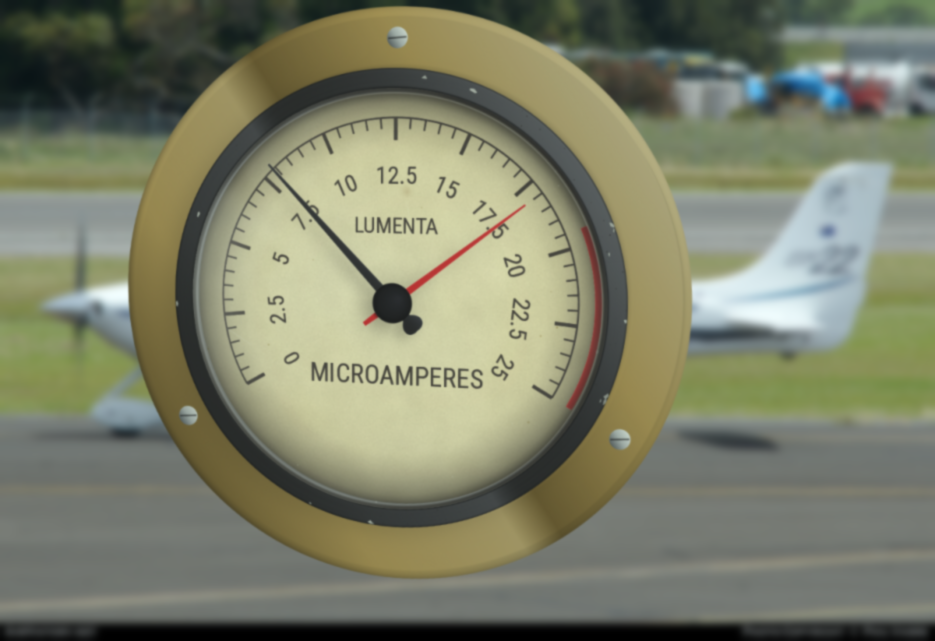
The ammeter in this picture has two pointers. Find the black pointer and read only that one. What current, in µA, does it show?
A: 8 µA
